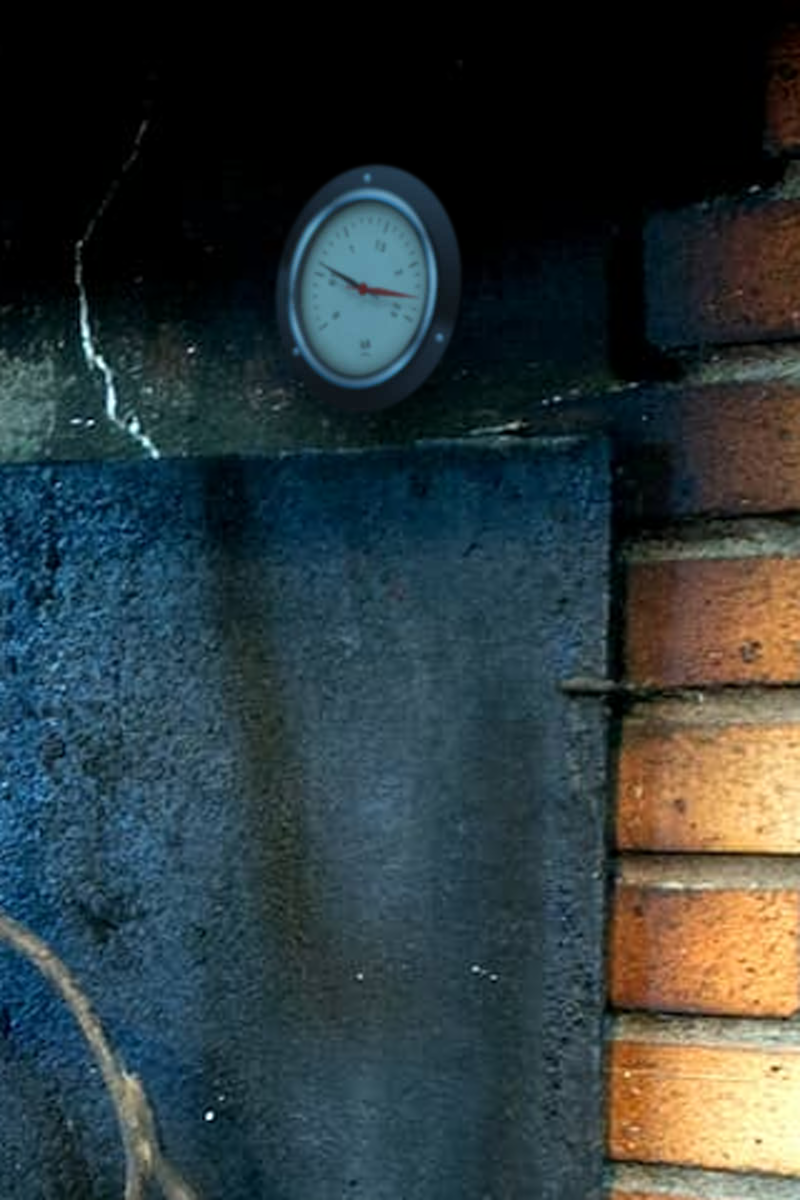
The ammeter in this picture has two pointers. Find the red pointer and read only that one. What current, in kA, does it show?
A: 2.3 kA
